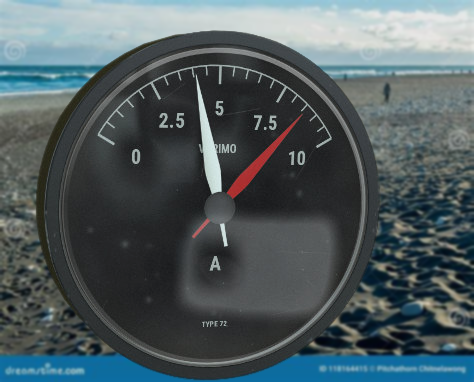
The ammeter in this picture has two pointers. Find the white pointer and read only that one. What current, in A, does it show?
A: 4 A
